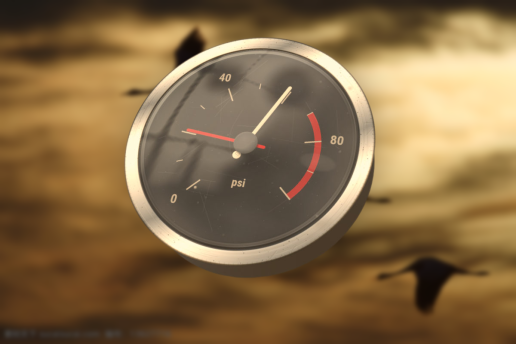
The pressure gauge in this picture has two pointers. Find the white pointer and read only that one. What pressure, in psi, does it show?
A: 60 psi
